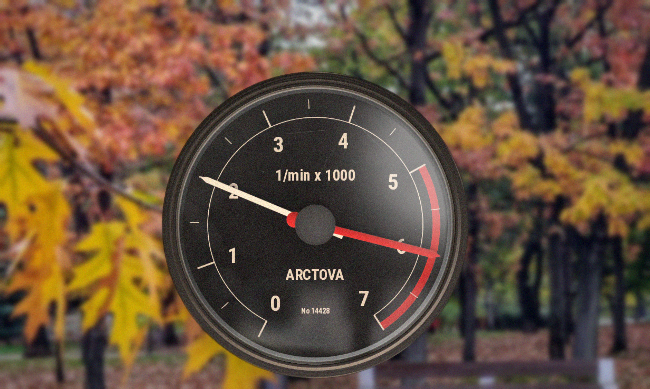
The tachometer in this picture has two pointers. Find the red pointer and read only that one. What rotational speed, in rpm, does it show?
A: 6000 rpm
